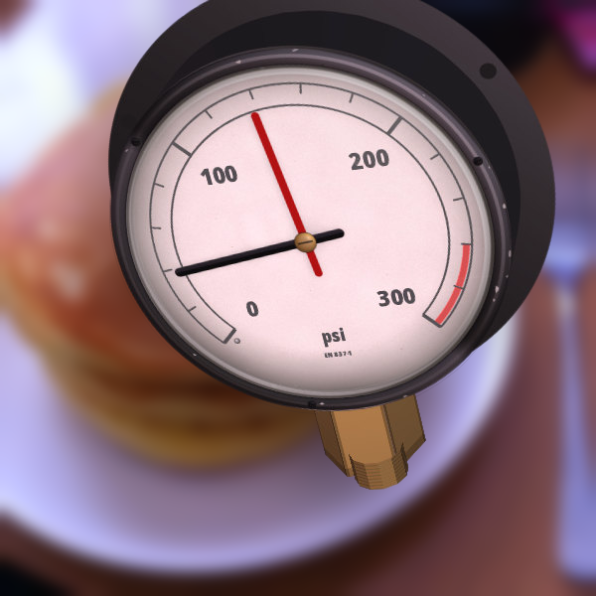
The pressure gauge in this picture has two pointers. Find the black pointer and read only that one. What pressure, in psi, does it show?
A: 40 psi
